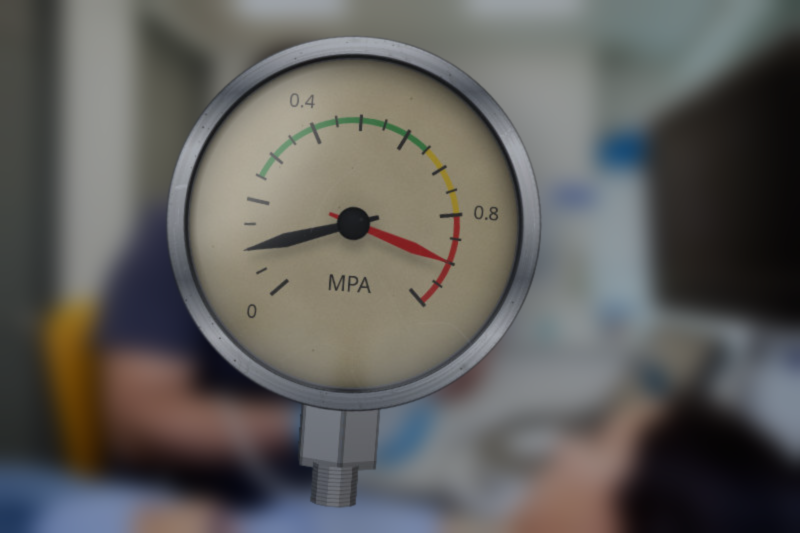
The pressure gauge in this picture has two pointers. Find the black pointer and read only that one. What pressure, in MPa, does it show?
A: 0.1 MPa
